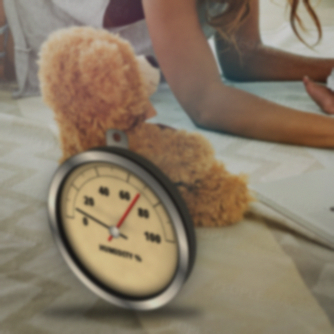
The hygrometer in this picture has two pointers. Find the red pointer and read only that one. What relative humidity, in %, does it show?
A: 70 %
